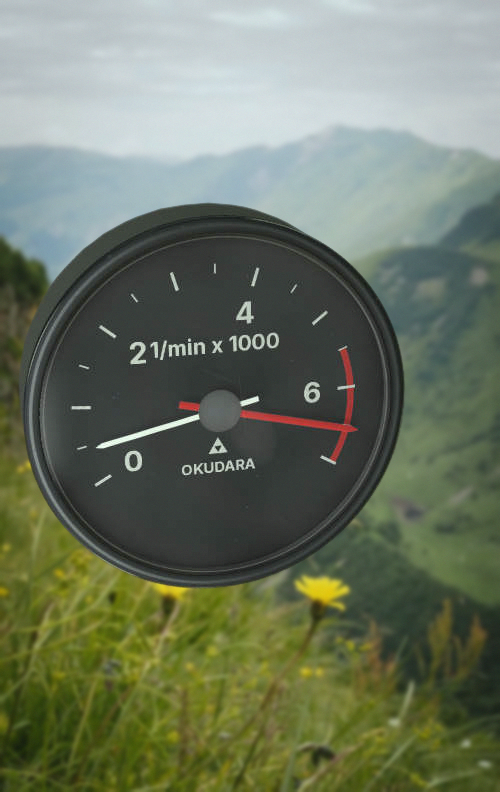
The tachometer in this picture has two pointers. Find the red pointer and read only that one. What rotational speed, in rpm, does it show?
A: 6500 rpm
